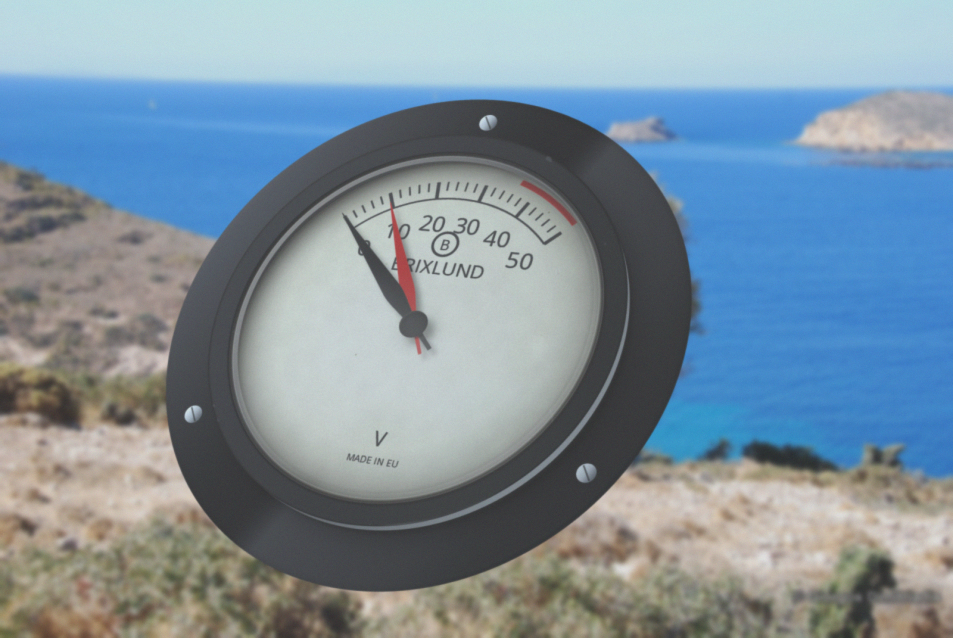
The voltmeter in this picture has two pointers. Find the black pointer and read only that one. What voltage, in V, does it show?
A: 0 V
